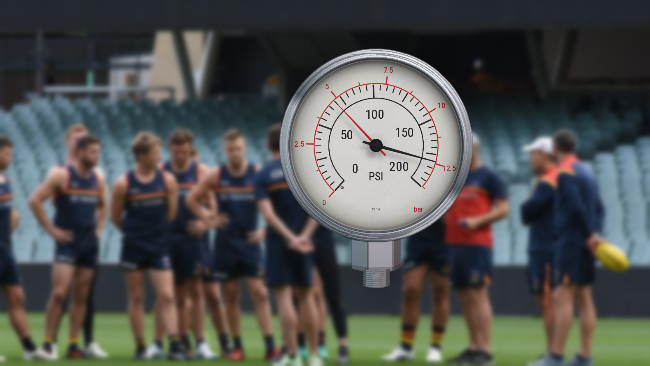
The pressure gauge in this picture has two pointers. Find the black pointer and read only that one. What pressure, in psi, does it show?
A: 180 psi
